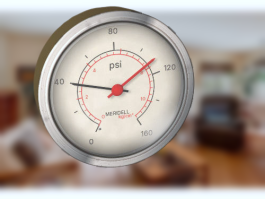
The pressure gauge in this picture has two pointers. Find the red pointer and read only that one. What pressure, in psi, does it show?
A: 110 psi
